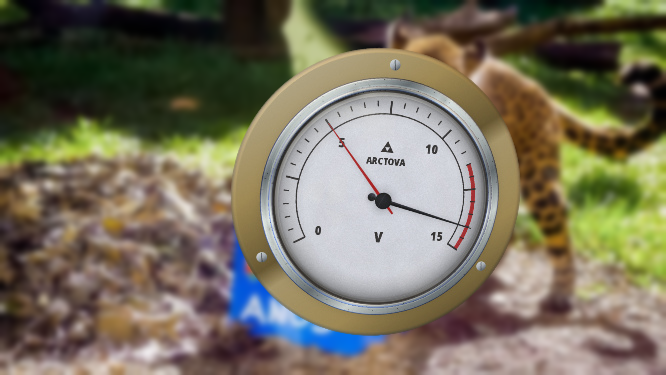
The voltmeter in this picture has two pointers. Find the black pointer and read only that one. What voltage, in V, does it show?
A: 14 V
